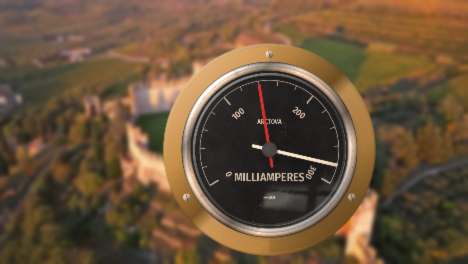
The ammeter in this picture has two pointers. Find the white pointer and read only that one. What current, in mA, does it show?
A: 280 mA
